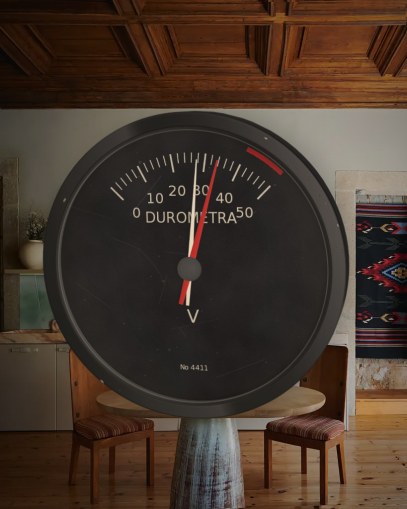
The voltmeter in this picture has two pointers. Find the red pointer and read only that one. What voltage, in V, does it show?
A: 34 V
